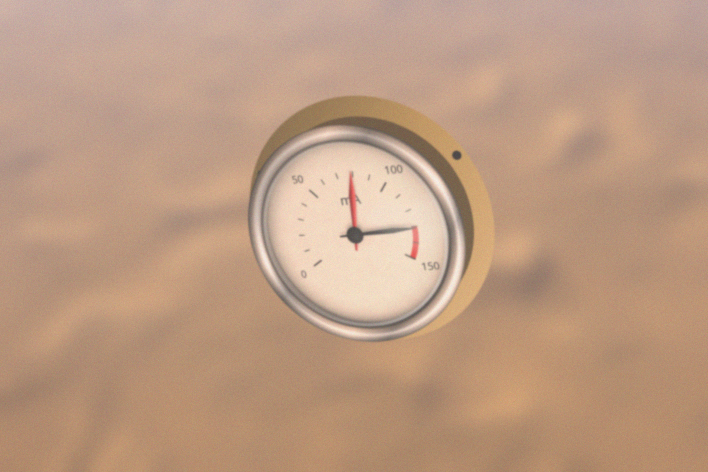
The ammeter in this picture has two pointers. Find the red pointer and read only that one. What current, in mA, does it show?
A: 80 mA
